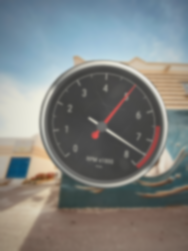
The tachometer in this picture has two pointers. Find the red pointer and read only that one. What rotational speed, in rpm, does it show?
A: 5000 rpm
